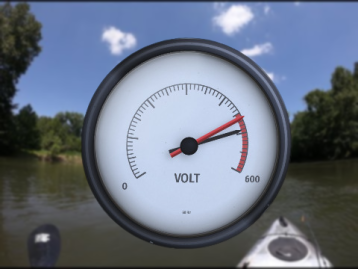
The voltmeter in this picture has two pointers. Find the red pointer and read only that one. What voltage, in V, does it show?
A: 460 V
